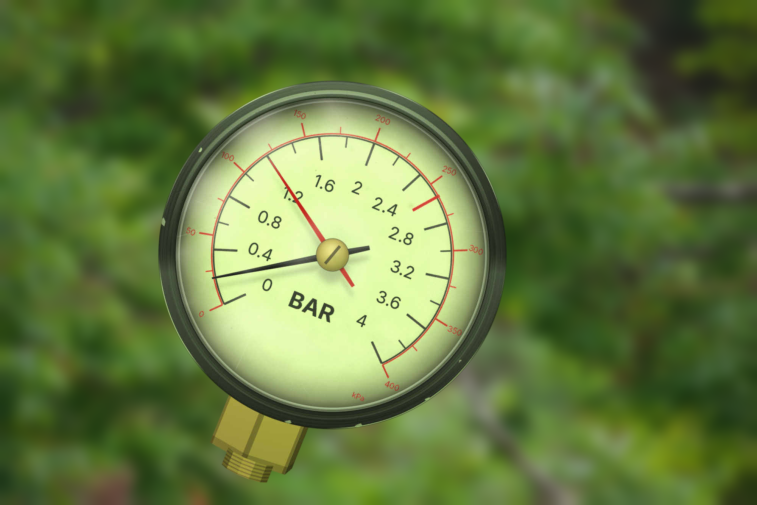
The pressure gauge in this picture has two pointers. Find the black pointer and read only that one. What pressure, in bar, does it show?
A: 0.2 bar
